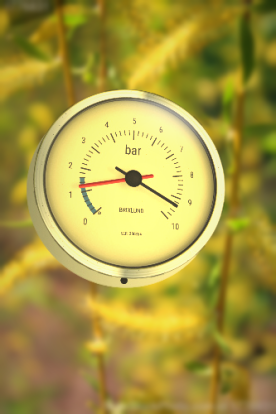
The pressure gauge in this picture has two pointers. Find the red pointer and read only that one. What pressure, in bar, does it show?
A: 1.2 bar
